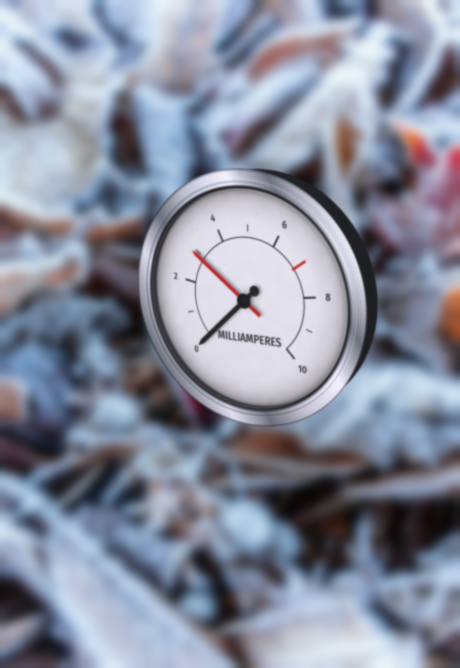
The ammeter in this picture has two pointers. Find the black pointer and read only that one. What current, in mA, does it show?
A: 0 mA
